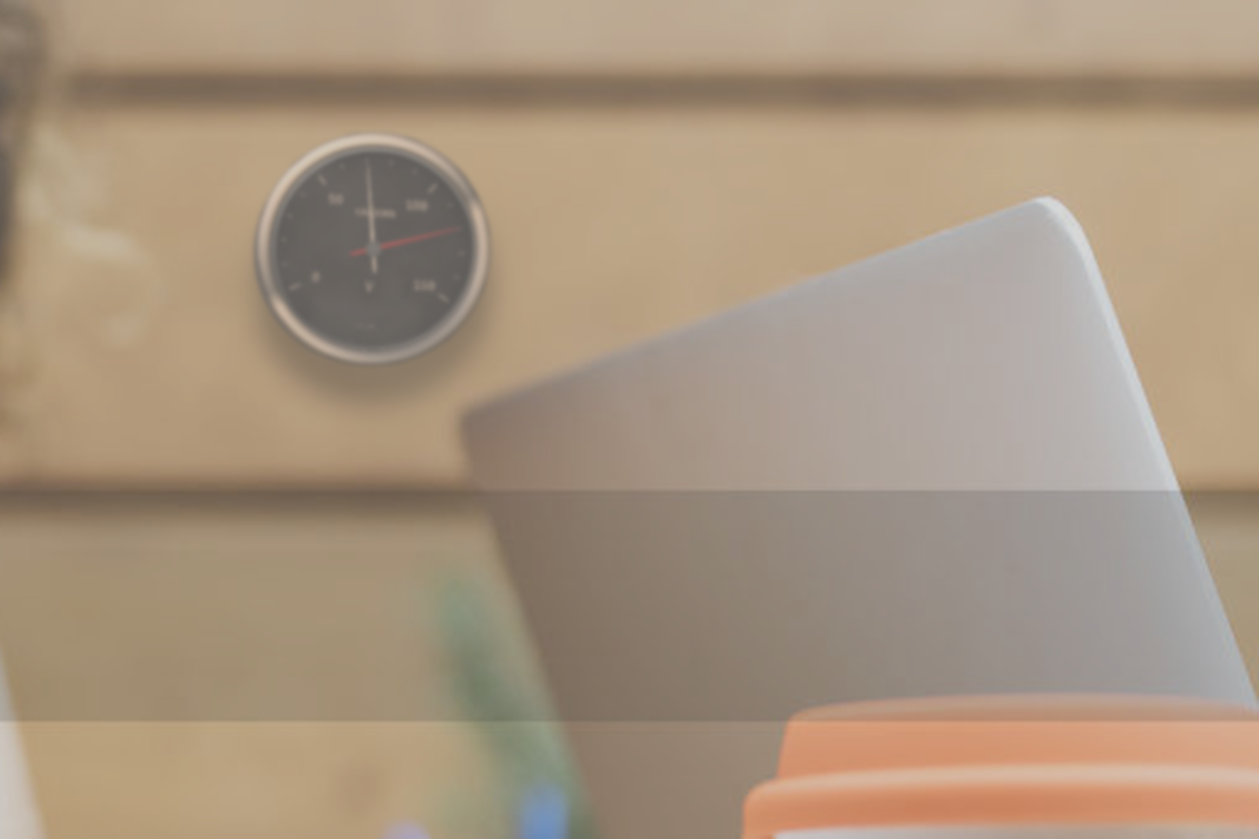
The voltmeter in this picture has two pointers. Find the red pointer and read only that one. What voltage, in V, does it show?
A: 120 V
